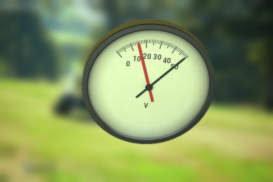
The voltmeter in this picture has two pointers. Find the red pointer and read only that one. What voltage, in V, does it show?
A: 15 V
